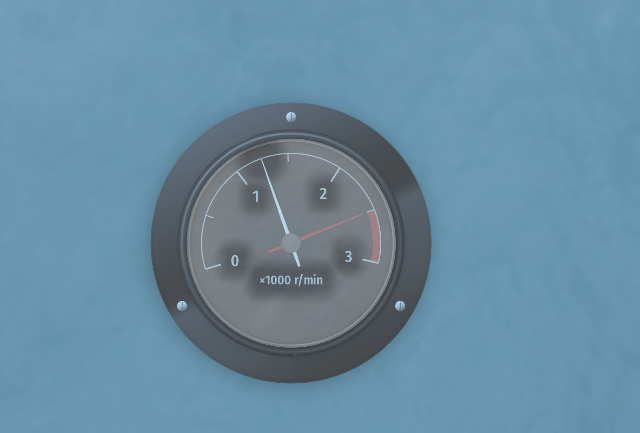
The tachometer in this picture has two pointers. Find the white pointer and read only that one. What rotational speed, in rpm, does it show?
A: 1250 rpm
